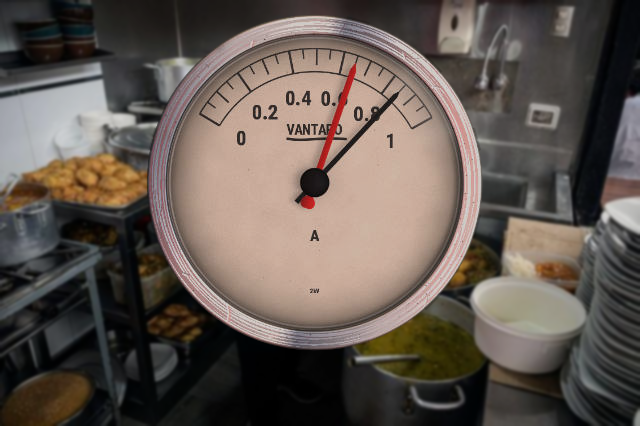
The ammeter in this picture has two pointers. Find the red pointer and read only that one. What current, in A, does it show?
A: 0.65 A
